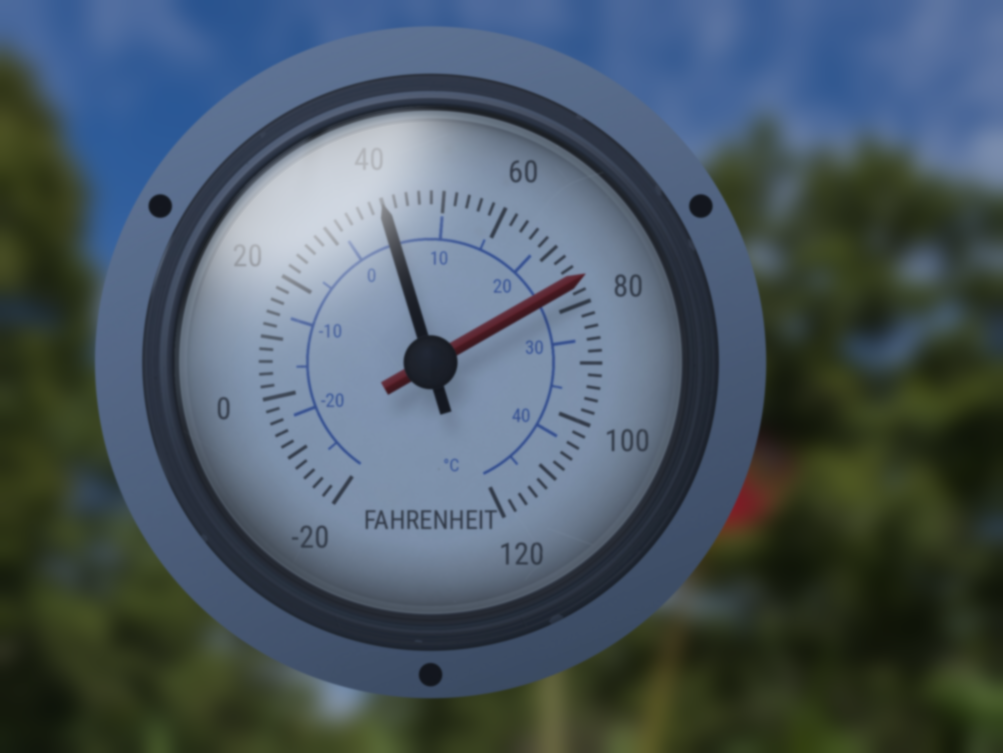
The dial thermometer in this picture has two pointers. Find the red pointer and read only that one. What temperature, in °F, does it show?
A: 76 °F
